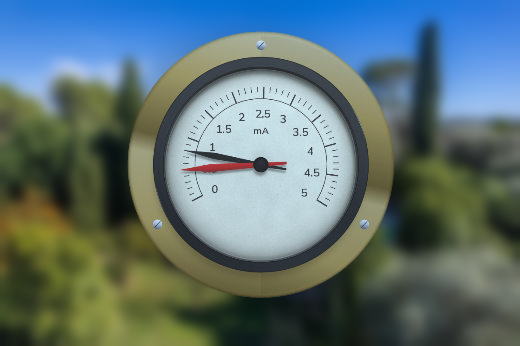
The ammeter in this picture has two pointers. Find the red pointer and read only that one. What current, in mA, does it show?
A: 0.5 mA
